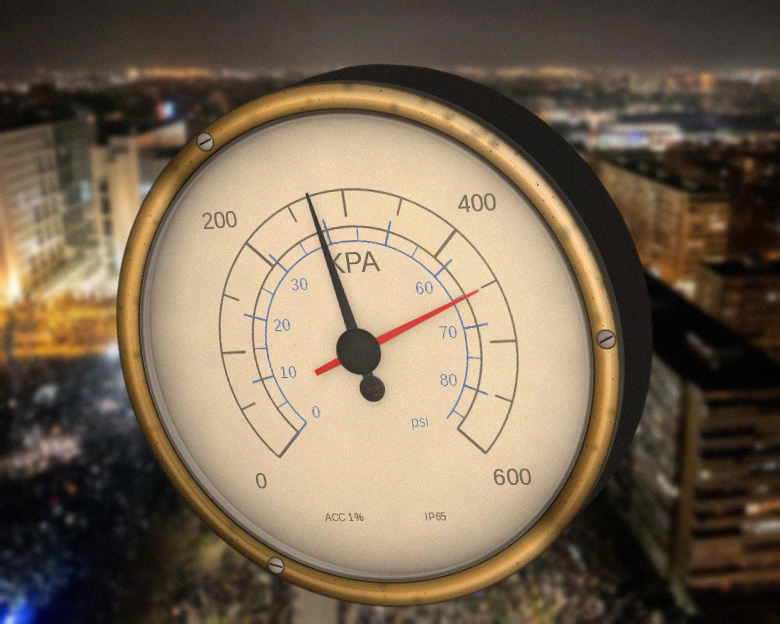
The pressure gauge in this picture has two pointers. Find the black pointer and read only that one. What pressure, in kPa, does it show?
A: 275 kPa
